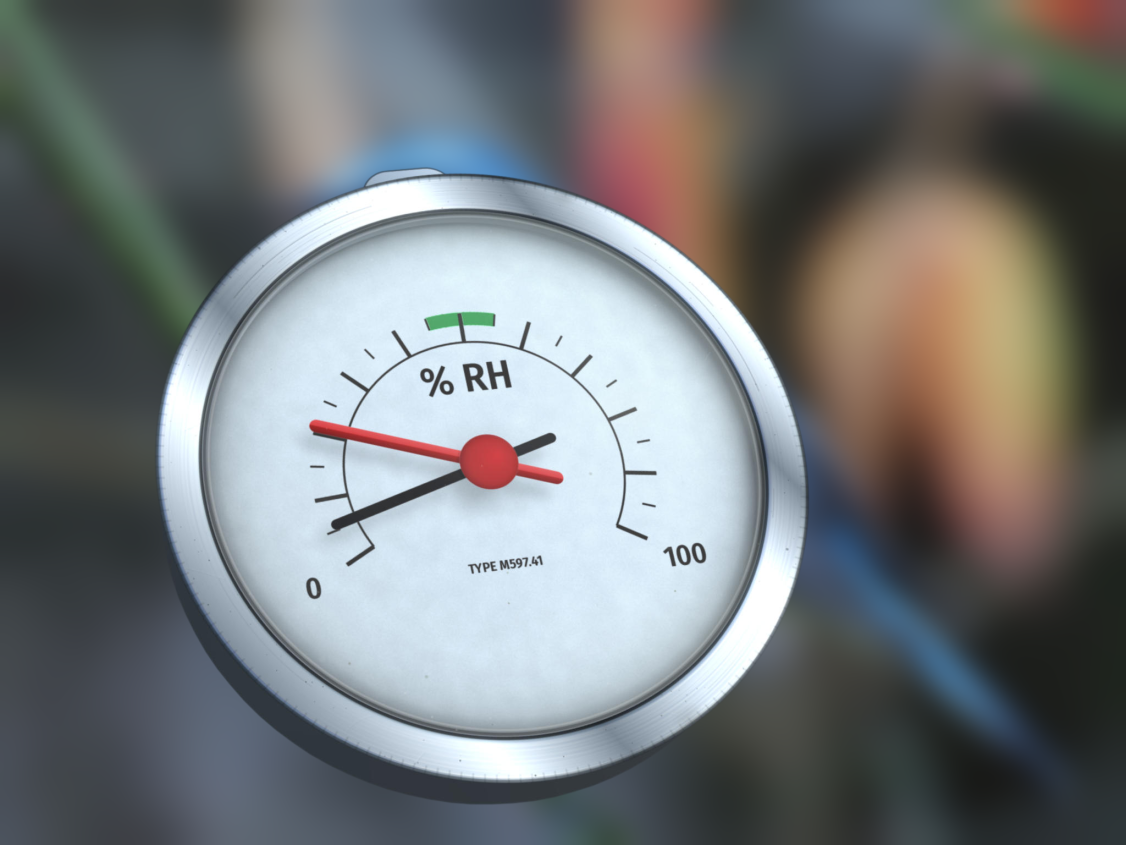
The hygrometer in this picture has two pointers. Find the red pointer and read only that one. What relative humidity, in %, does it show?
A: 20 %
